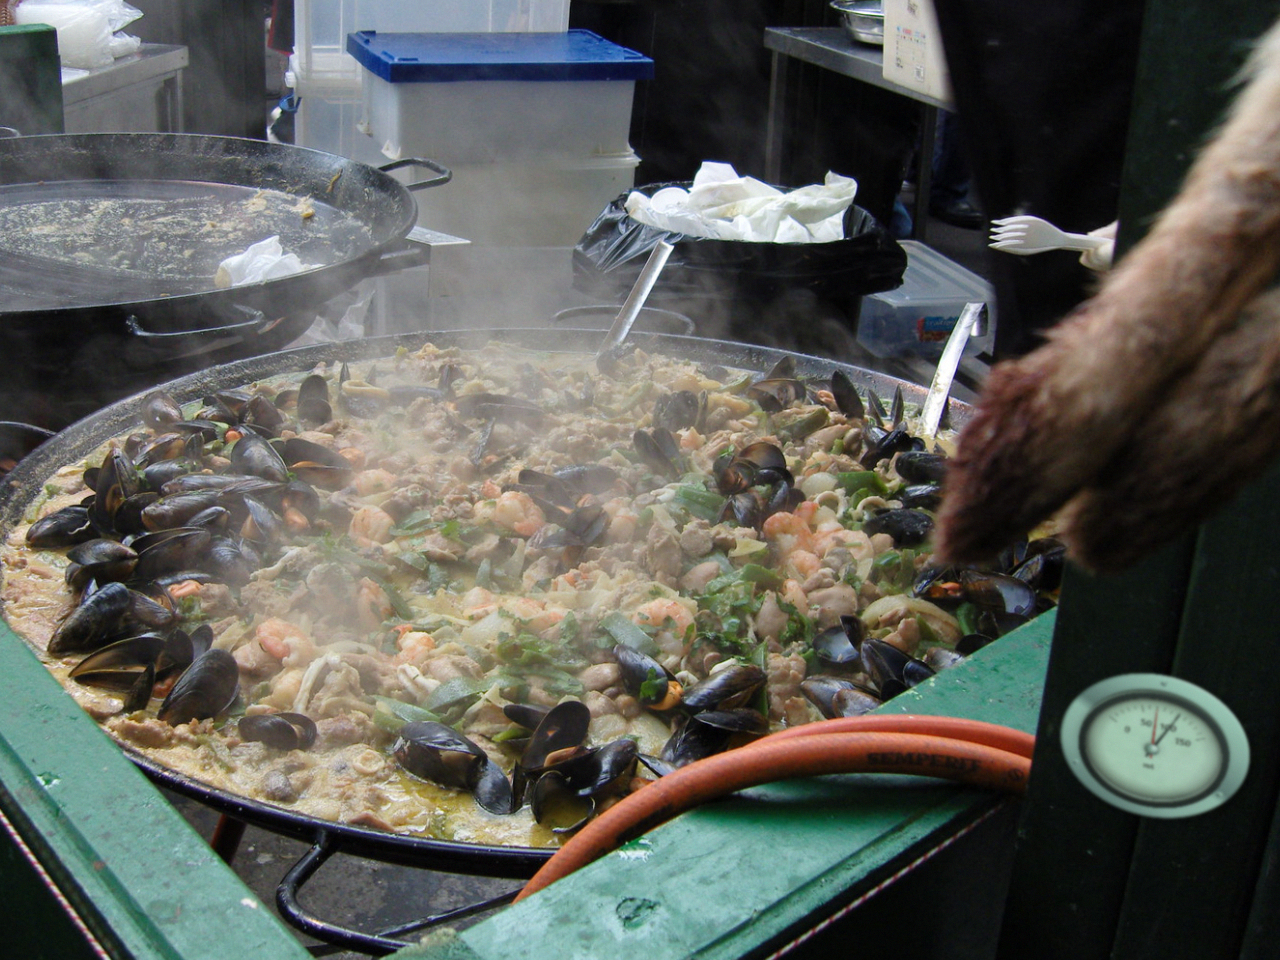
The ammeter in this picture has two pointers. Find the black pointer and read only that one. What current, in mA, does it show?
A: 100 mA
